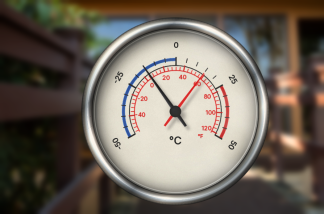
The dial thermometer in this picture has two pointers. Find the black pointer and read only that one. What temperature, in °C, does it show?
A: -15 °C
